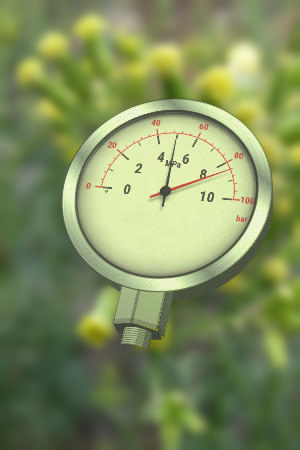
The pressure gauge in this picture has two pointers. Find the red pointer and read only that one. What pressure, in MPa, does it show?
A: 8.5 MPa
